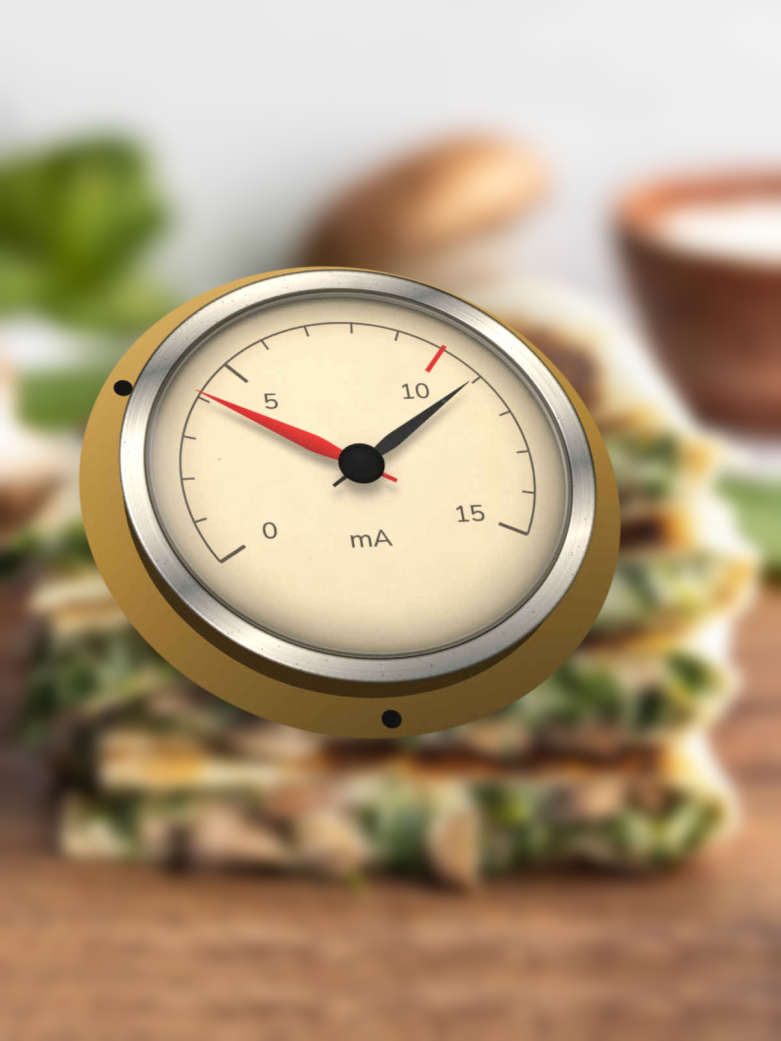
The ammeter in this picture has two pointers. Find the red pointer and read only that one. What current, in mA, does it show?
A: 4 mA
